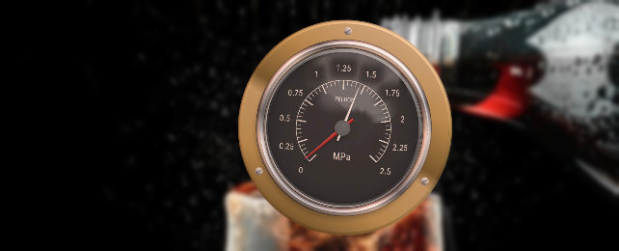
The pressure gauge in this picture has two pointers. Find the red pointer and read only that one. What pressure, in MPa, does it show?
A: 0.05 MPa
